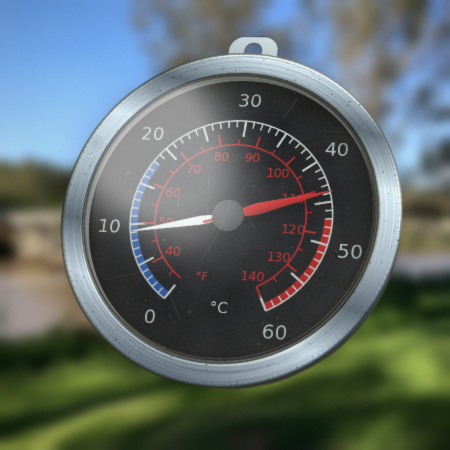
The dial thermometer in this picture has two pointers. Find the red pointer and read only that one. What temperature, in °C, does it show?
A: 44 °C
